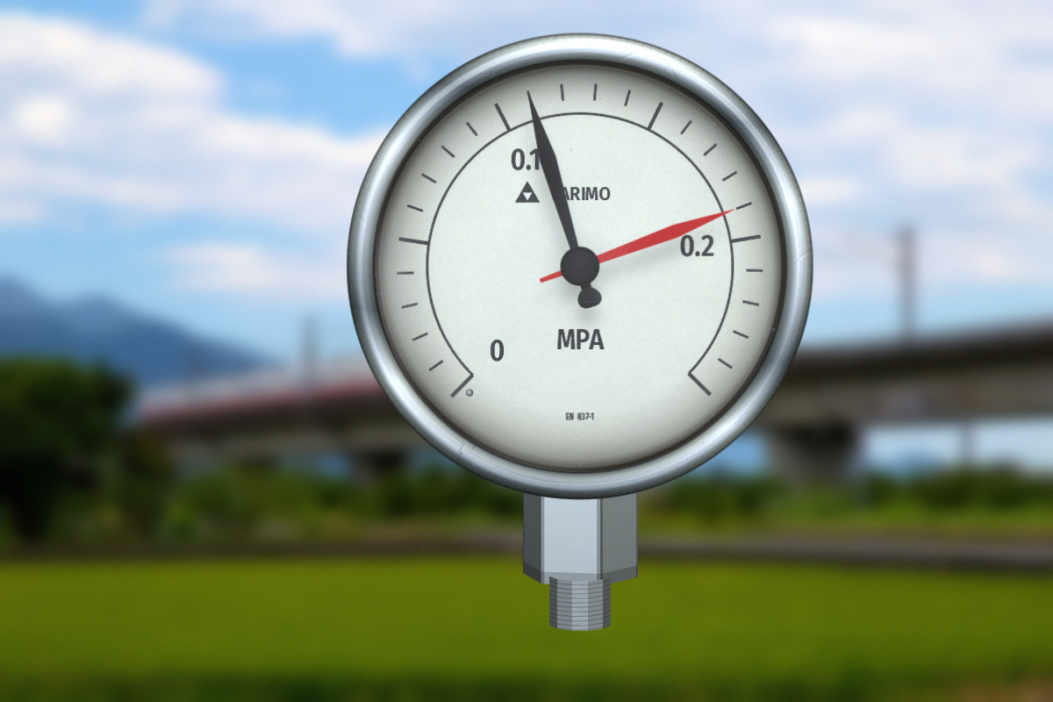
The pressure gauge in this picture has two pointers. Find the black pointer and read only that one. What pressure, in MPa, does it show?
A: 0.11 MPa
